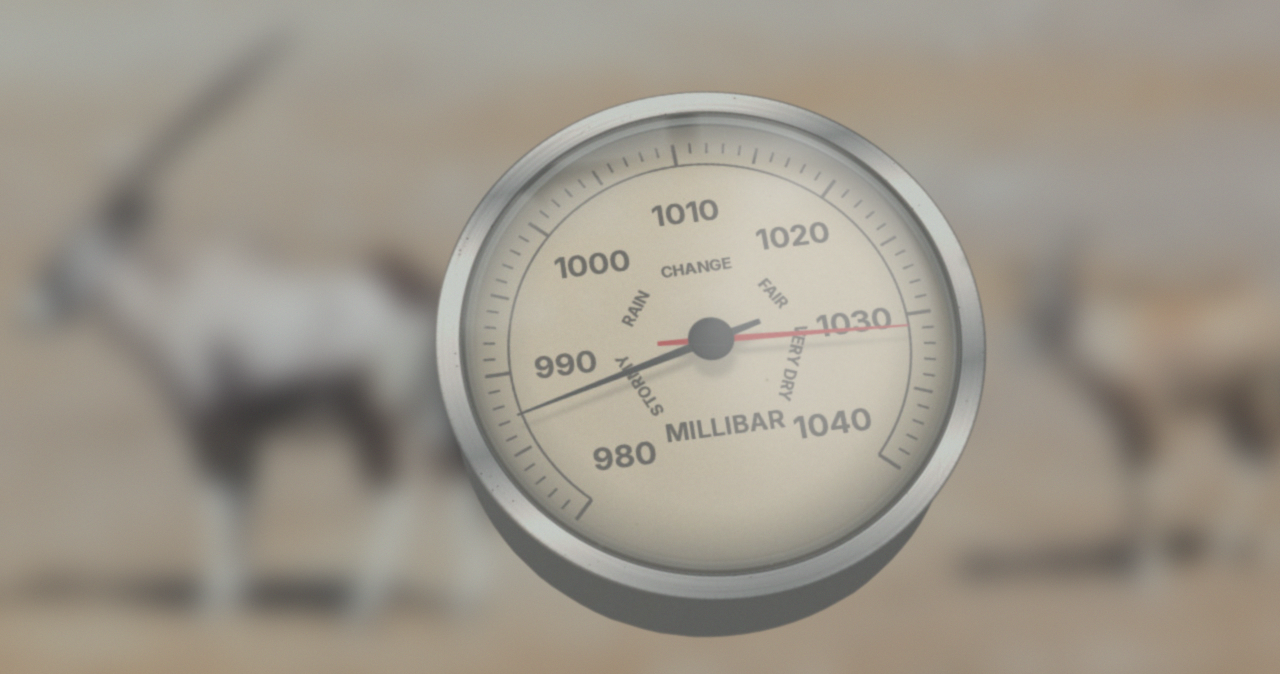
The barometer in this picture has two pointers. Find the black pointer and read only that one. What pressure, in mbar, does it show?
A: 987 mbar
